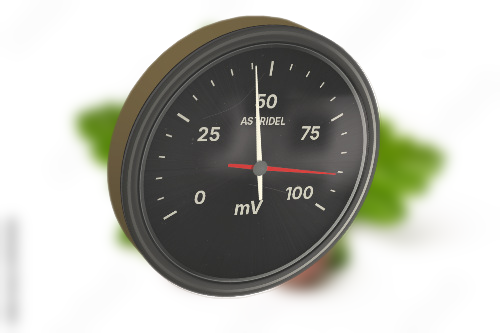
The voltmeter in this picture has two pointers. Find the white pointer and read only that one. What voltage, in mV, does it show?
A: 45 mV
